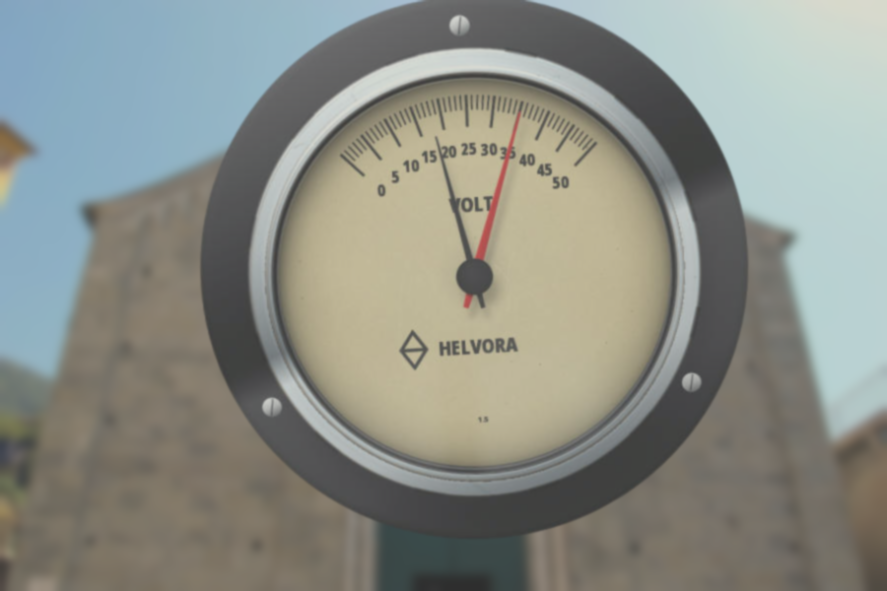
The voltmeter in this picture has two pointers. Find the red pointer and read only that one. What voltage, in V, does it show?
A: 35 V
